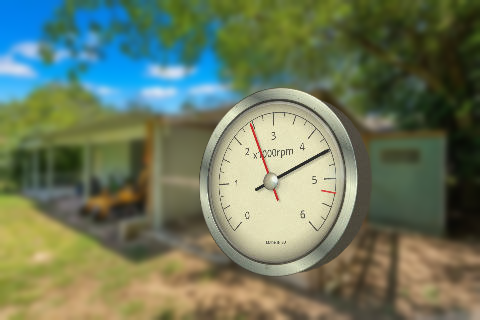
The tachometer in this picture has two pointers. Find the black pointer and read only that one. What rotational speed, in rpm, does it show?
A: 4500 rpm
